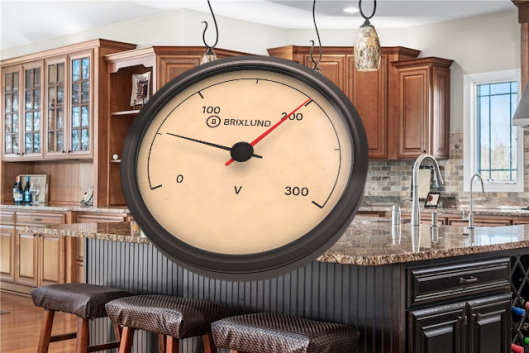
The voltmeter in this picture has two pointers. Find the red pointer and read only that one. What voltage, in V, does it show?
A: 200 V
